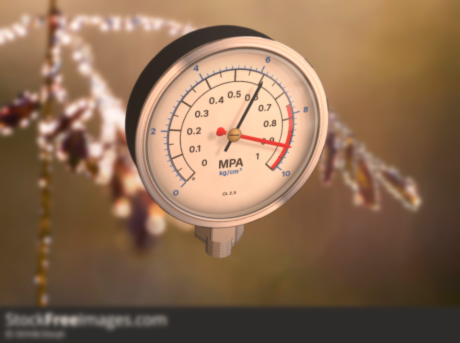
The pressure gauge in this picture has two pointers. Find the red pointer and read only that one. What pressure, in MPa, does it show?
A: 0.9 MPa
